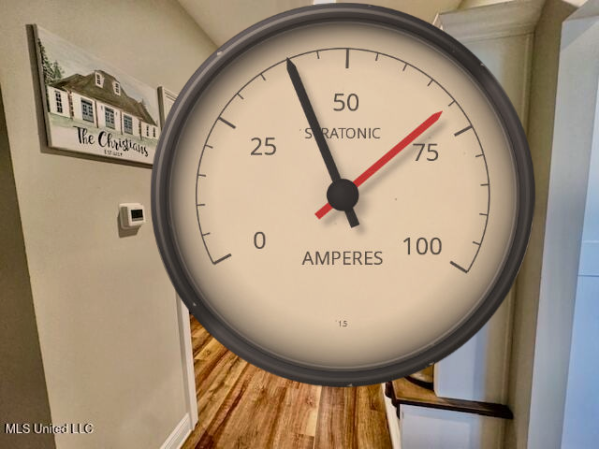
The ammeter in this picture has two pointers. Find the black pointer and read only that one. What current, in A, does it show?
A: 40 A
